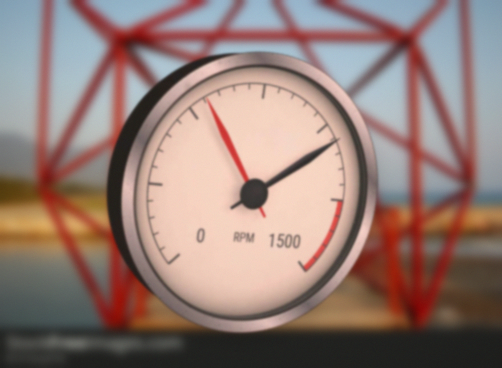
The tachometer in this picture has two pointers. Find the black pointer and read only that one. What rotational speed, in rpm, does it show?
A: 1050 rpm
